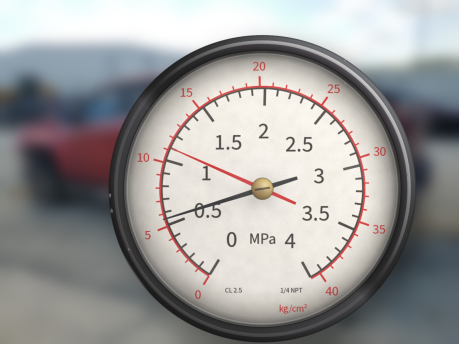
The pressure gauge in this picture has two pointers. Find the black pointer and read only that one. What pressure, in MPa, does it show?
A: 0.55 MPa
